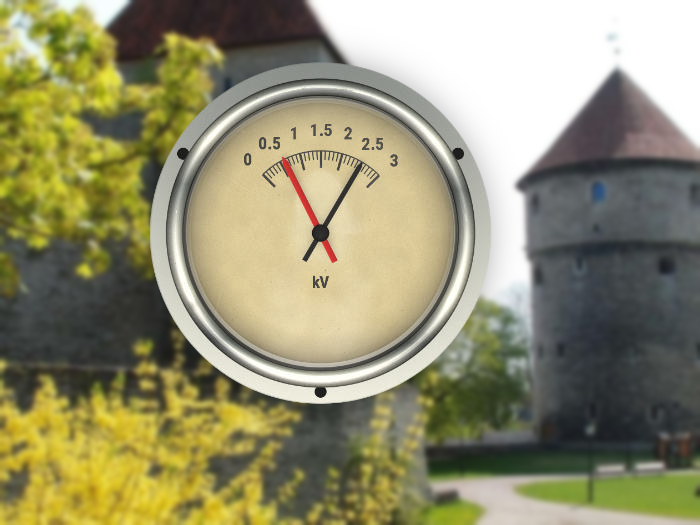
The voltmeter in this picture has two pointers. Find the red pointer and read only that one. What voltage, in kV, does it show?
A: 0.6 kV
